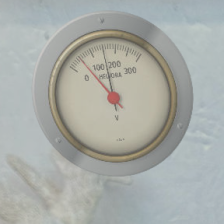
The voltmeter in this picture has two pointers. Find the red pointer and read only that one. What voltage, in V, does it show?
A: 50 V
